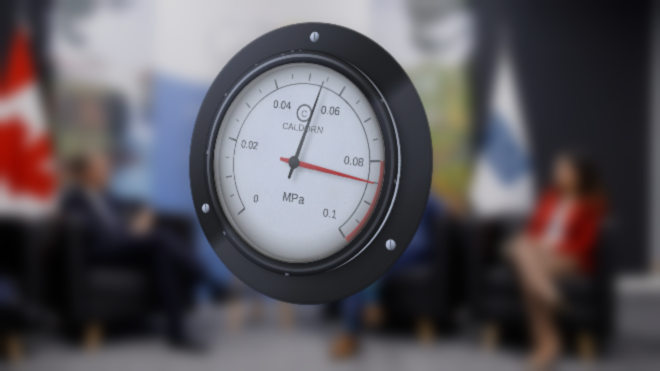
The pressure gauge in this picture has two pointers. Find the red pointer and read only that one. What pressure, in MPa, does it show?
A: 0.085 MPa
